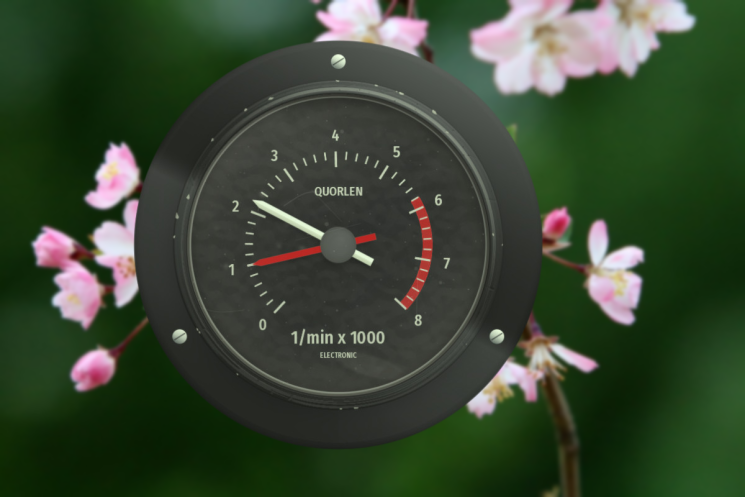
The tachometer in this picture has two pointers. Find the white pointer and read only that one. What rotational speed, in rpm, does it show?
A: 2200 rpm
